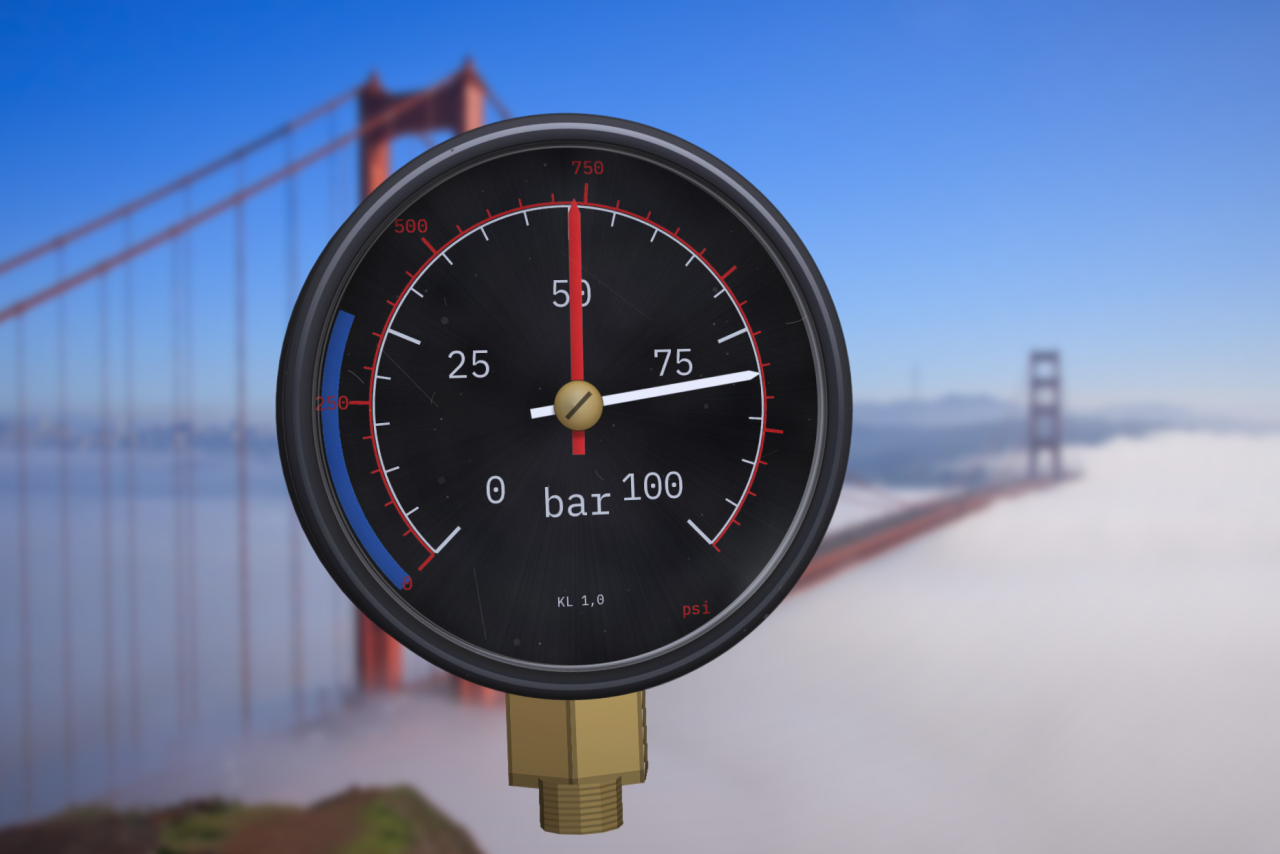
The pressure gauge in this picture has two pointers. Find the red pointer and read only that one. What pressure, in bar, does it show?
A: 50 bar
